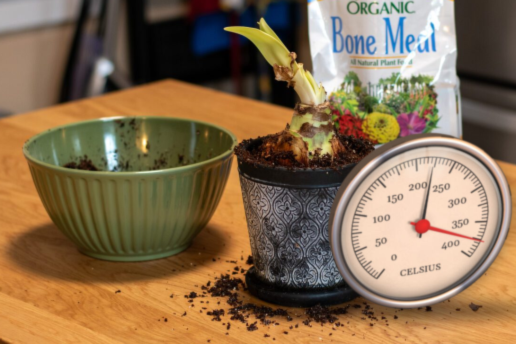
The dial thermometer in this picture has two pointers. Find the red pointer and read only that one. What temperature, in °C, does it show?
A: 375 °C
